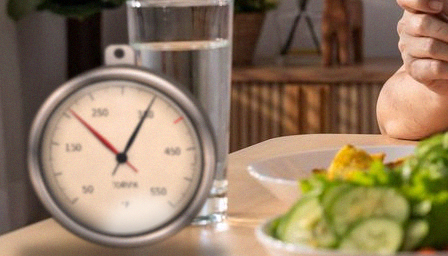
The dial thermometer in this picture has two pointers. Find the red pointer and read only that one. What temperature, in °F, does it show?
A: 212.5 °F
